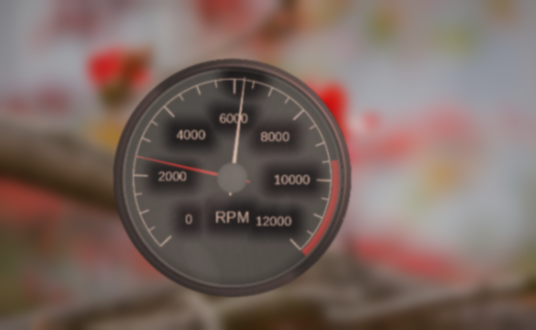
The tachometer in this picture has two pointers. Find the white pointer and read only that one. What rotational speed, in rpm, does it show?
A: 6250 rpm
